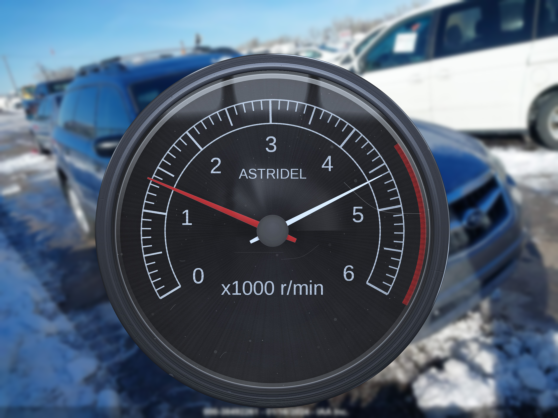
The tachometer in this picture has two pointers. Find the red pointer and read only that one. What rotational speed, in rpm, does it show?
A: 1350 rpm
